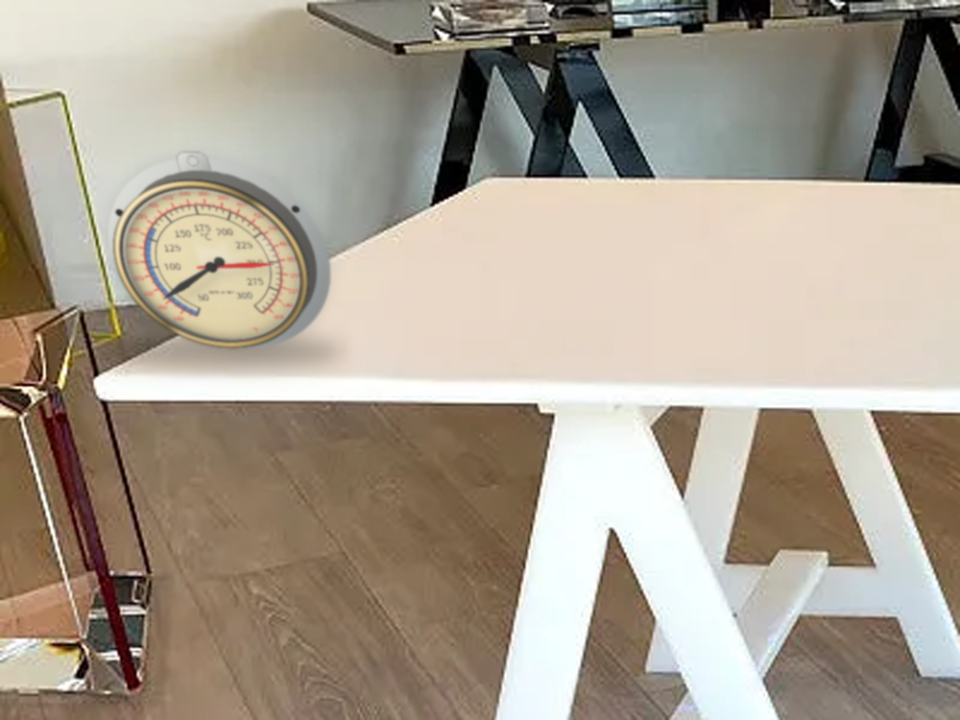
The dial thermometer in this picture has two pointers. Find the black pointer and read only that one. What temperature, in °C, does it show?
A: 75 °C
